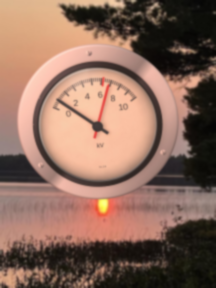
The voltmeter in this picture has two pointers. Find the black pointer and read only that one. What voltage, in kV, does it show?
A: 1 kV
